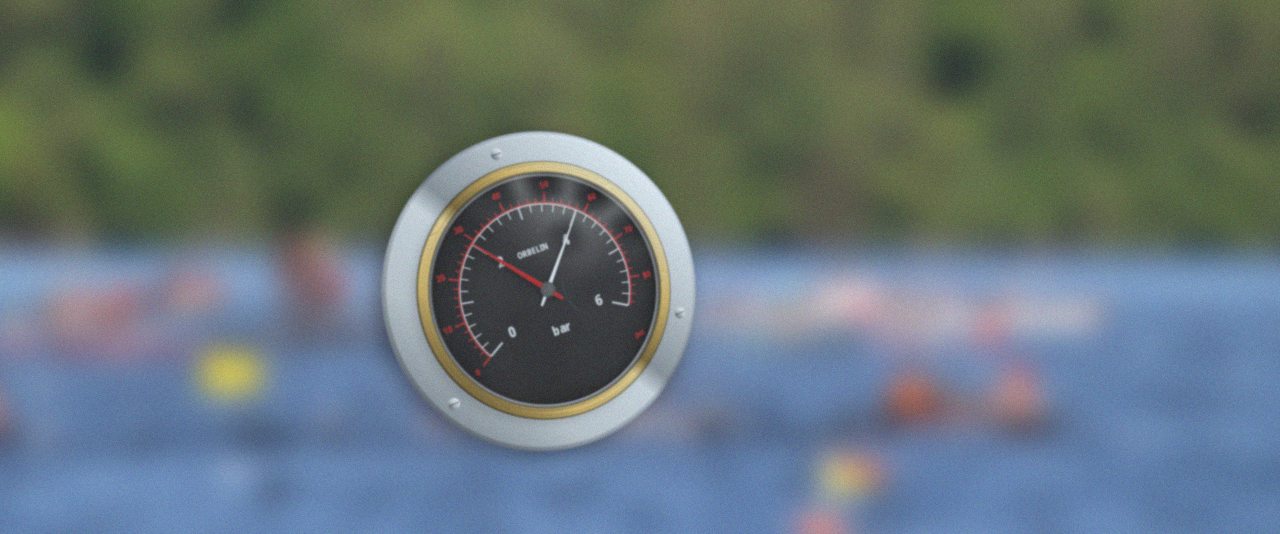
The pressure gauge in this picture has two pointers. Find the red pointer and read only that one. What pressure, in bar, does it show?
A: 2 bar
